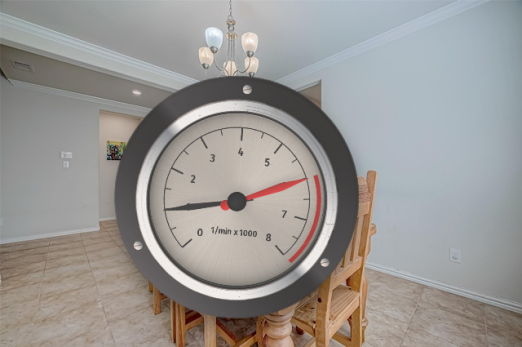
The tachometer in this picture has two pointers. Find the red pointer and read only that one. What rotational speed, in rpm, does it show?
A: 6000 rpm
